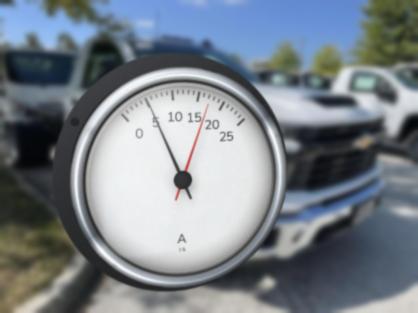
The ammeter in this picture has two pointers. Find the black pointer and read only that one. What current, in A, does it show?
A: 5 A
